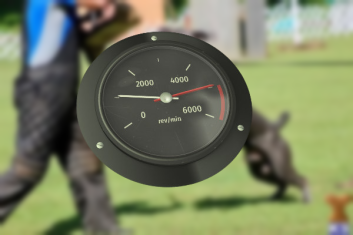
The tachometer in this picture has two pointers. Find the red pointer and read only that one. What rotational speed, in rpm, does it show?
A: 5000 rpm
